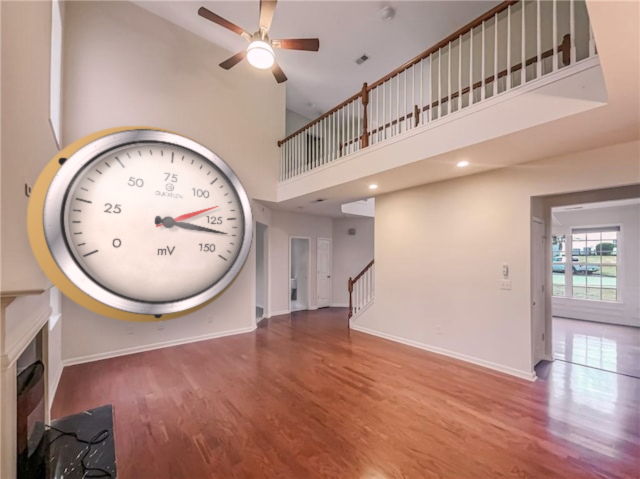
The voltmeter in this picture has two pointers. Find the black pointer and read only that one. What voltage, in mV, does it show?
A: 135 mV
